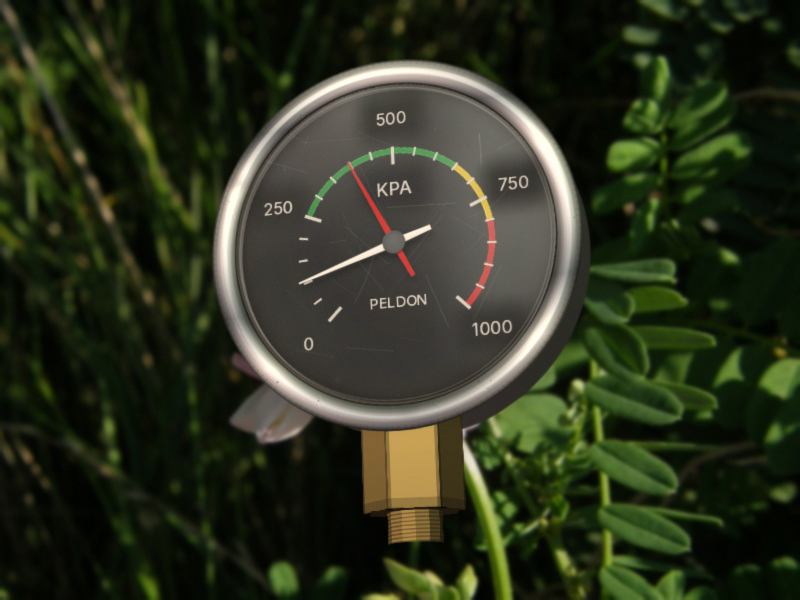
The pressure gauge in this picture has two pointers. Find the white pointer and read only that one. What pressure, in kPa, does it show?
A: 100 kPa
